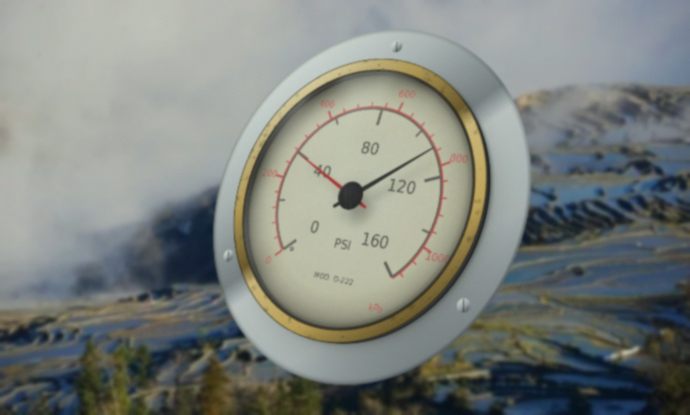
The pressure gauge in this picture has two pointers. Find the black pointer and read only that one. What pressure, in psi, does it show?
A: 110 psi
